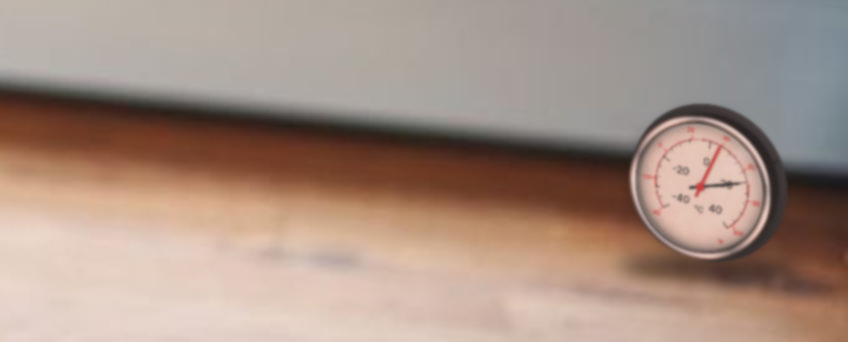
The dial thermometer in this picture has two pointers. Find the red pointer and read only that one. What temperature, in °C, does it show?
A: 4 °C
